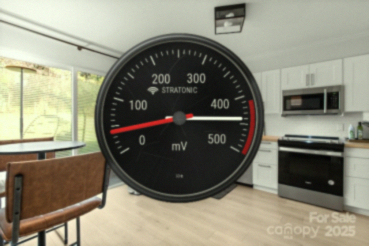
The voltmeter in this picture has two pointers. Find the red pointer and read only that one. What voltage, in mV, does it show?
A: 40 mV
